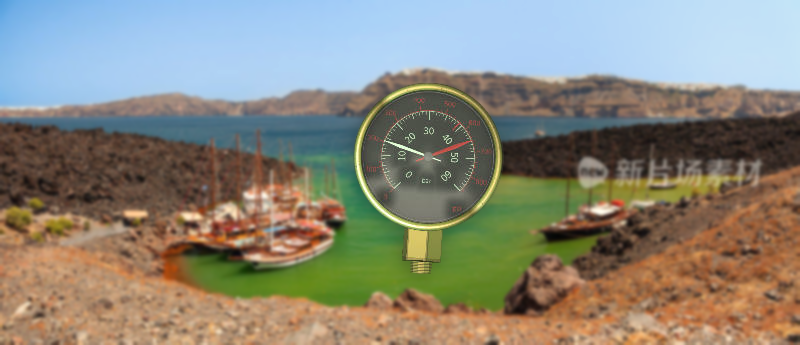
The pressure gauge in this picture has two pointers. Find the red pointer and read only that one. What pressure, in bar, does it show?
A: 45 bar
